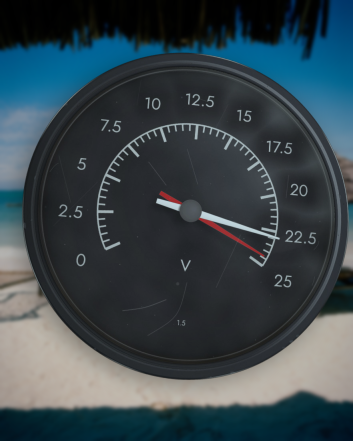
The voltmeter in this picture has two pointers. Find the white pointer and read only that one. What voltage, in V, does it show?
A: 23 V
